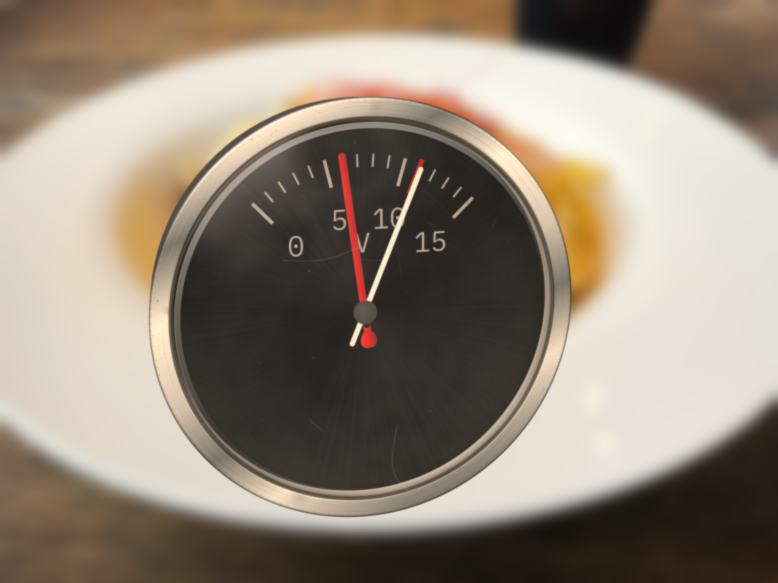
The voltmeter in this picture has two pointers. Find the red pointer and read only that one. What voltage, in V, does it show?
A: 6 V
